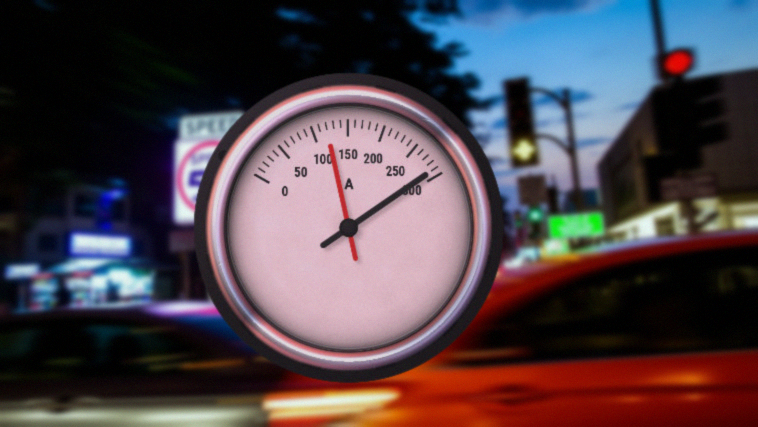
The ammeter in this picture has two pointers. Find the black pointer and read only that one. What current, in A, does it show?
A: 290 A
